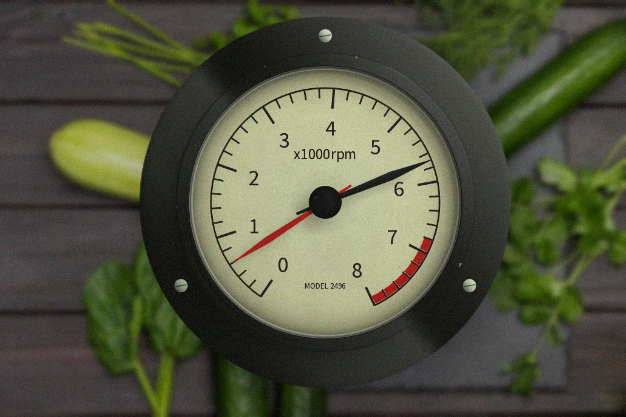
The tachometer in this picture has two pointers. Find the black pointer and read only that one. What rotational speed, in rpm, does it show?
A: 5700 rpm
